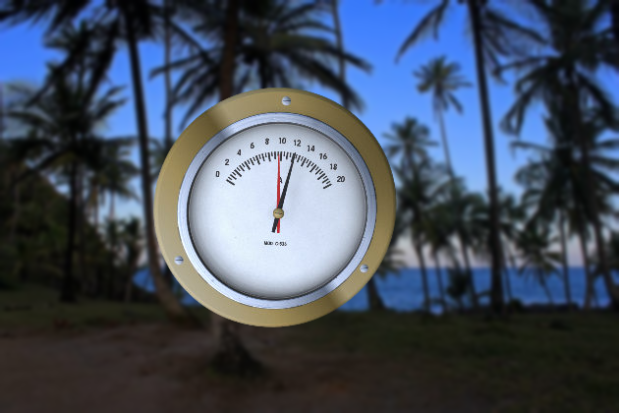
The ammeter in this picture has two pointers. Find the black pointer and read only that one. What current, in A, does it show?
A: 12 A
